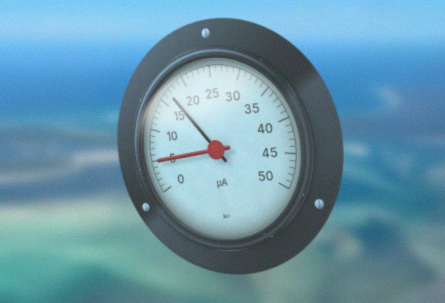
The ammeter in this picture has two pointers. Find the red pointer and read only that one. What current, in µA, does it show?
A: 5 µA
